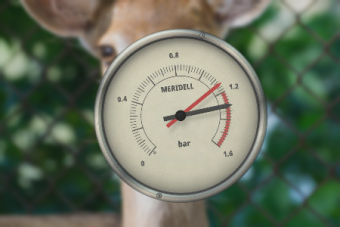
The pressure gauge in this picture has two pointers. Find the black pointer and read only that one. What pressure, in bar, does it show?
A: 1.3 bar
